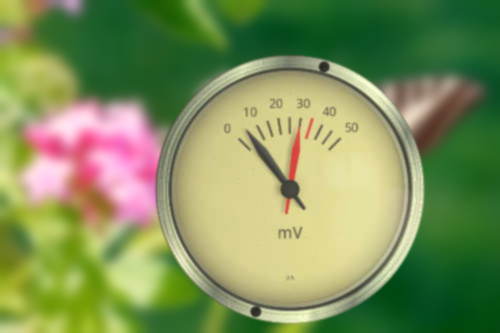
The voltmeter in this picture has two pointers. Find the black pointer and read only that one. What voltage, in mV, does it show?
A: 5 mV
